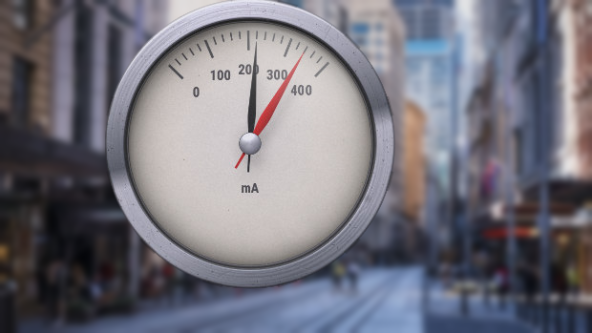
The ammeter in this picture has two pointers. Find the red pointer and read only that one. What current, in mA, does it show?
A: 340 mA
